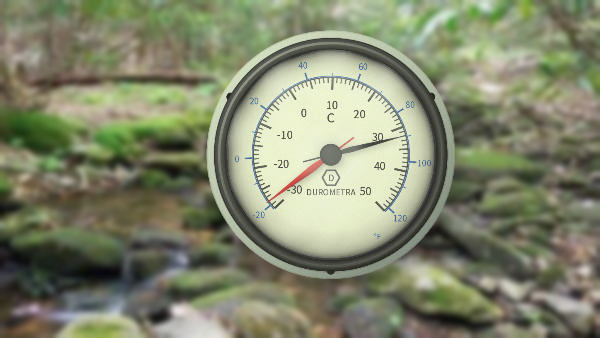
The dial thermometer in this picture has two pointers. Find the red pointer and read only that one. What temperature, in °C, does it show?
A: -28 °C
